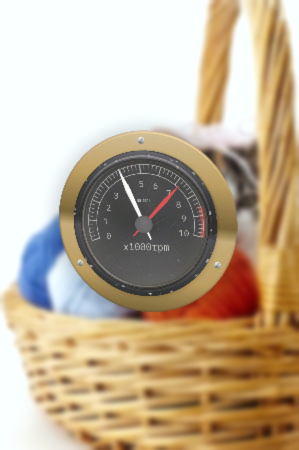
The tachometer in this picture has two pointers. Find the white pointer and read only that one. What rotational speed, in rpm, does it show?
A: 4000 rpm
